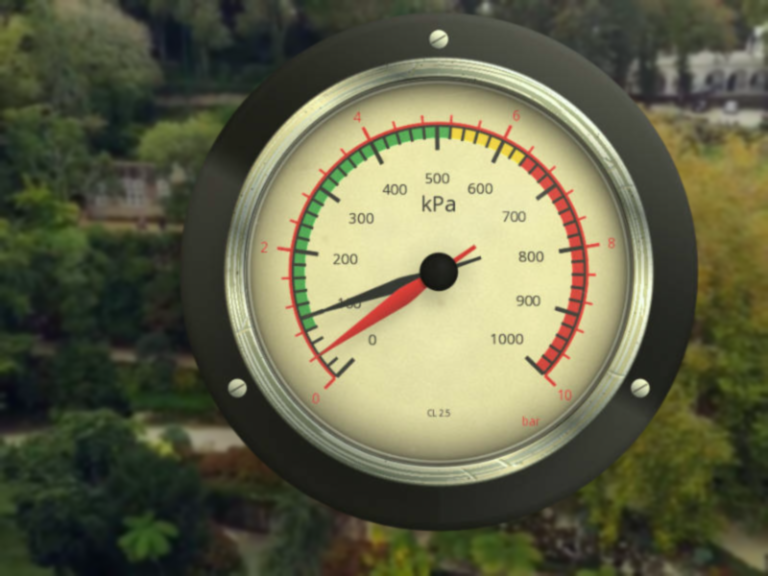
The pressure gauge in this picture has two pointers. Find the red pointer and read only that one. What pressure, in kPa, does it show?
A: 40 kPa
